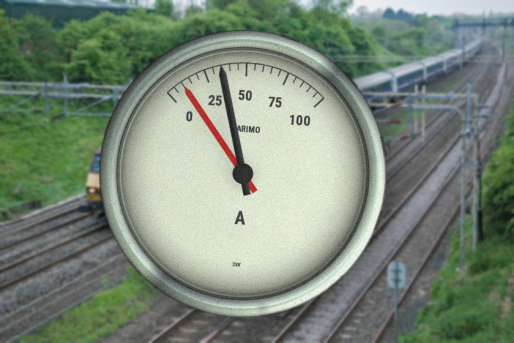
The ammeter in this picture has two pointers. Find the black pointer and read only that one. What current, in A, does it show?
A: 35 A
